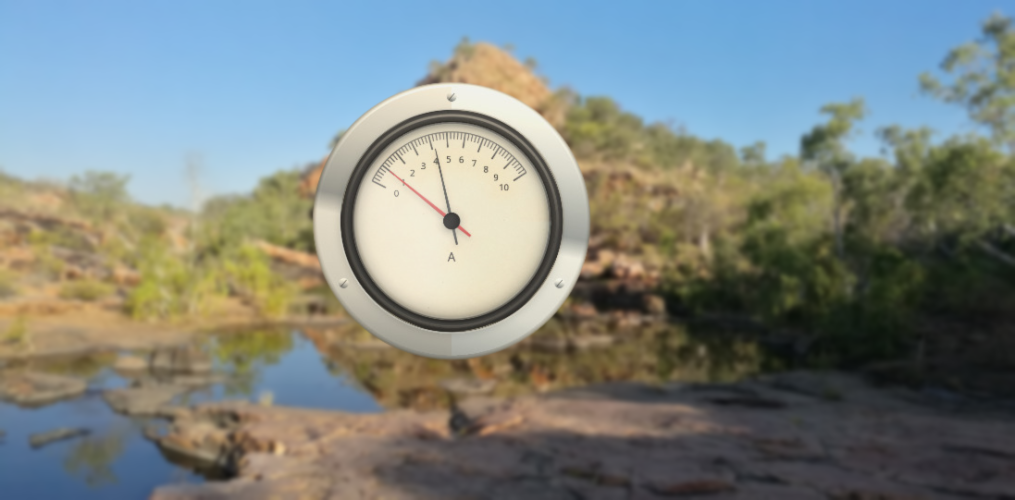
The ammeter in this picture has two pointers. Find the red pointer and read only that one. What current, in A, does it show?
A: 1 A
